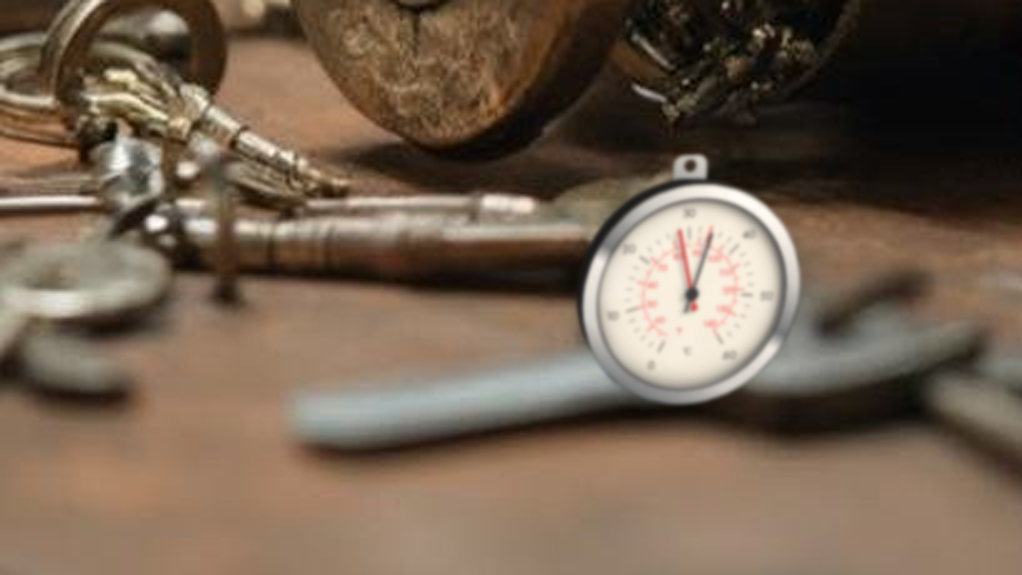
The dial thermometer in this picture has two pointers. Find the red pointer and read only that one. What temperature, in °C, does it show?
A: 28 °C
